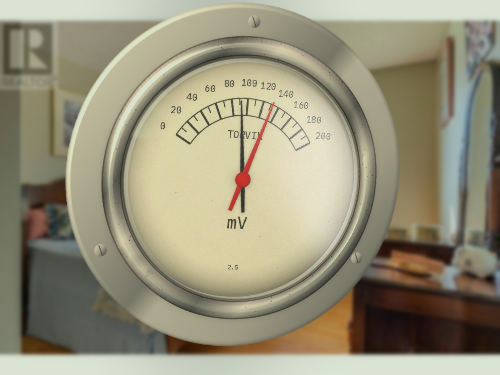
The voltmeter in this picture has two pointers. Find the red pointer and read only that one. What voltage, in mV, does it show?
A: 130 mV
